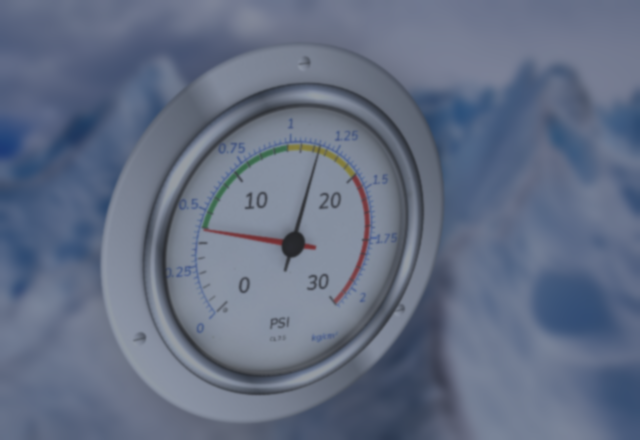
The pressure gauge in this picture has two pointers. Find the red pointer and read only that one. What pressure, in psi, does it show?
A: 6 psi
